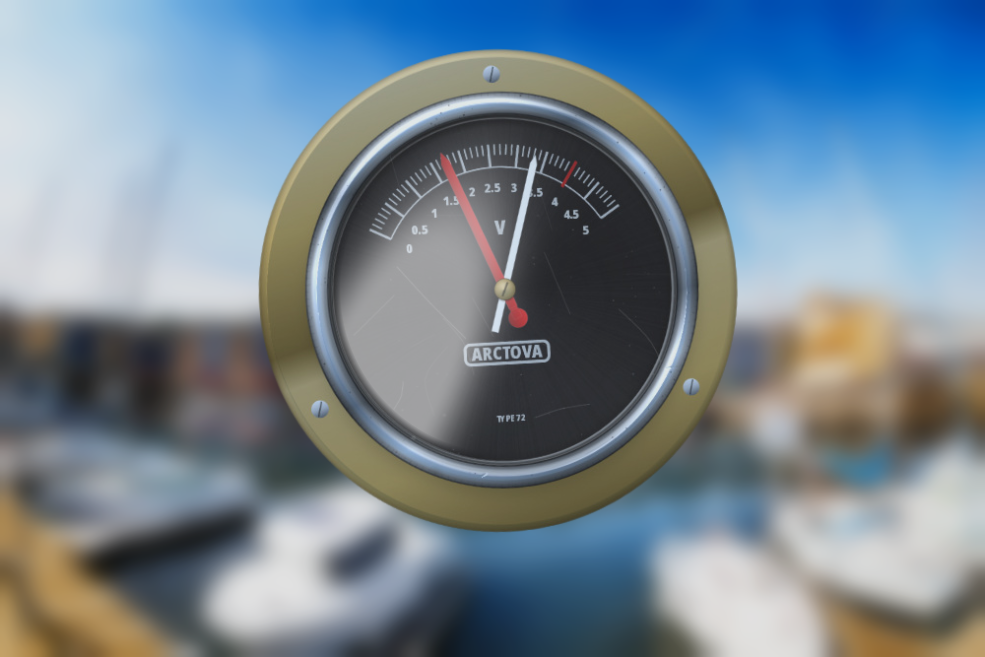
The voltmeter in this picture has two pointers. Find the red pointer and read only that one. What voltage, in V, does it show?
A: 1.7 V
